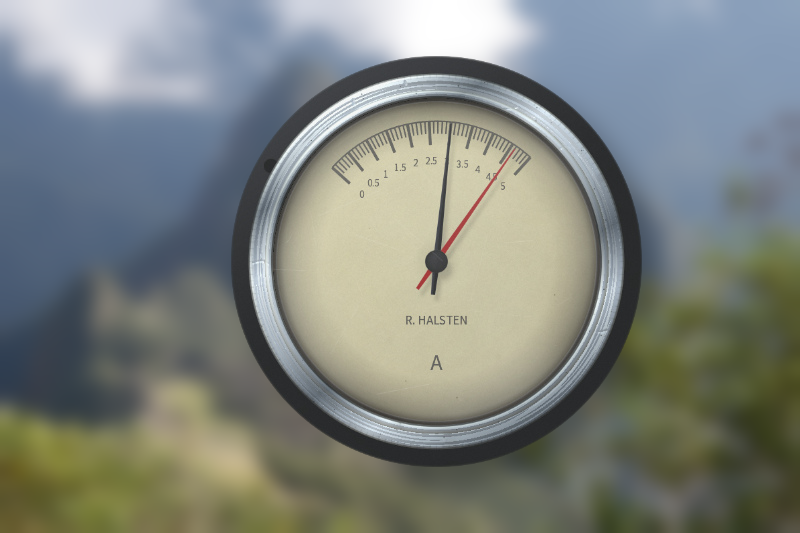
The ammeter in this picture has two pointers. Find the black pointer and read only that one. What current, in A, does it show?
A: 3 A
